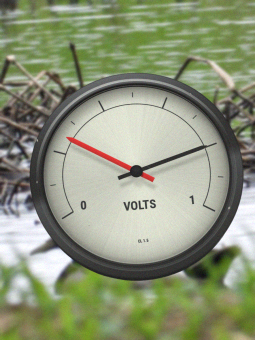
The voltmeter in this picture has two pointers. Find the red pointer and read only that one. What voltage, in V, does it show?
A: 0.25 V
